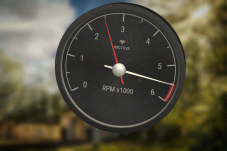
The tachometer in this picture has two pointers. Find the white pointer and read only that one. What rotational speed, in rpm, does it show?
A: 5500 rpm
